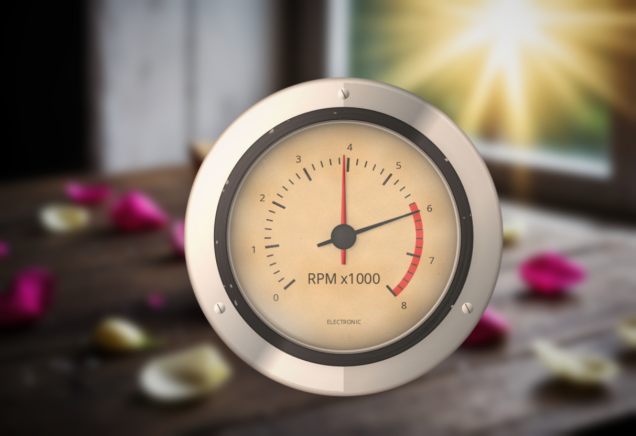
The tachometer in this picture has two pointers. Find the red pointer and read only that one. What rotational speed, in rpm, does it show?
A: 3900 rpm
